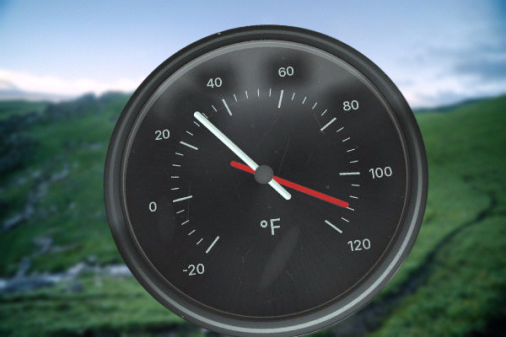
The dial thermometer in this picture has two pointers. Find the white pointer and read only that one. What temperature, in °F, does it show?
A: 30 °F
